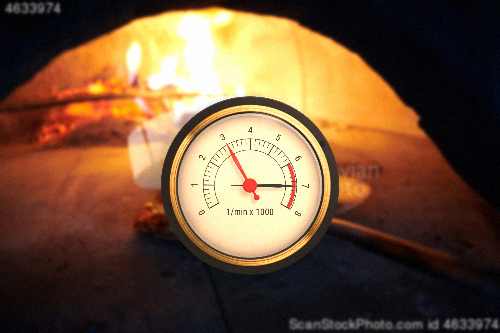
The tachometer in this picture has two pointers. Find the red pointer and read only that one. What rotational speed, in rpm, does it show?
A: 3000 rpm
